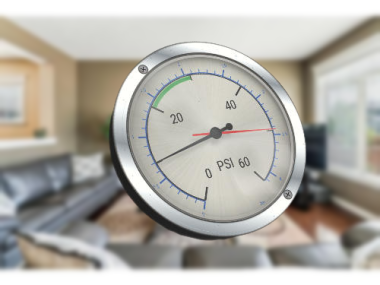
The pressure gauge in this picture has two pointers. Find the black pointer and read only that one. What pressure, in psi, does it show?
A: 10 psi
